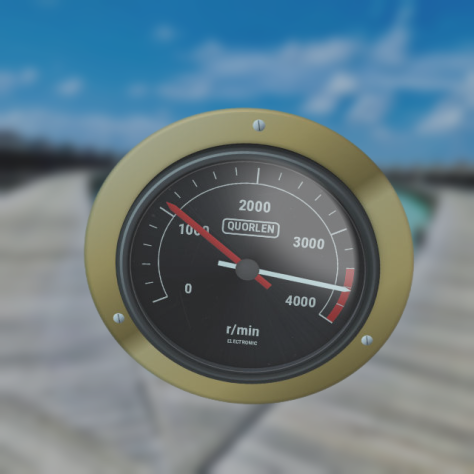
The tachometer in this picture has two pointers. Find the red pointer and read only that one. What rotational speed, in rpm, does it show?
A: 1100 rpm
